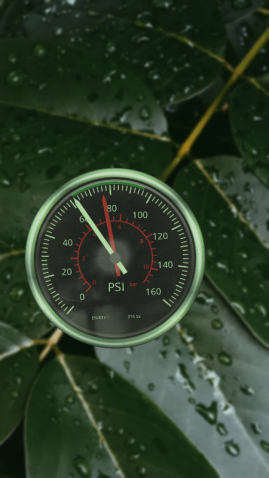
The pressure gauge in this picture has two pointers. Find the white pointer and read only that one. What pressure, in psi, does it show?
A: 62 psi
